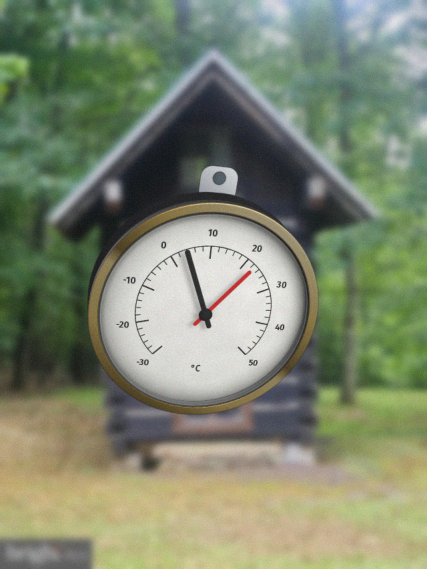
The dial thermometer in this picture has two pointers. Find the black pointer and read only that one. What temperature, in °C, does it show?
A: 4 °C
